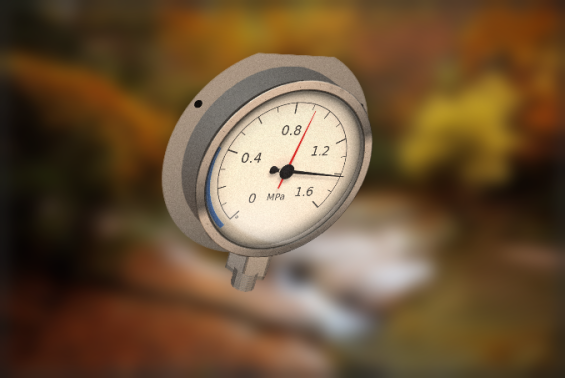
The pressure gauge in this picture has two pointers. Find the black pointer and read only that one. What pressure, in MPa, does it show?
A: 1.4 MPa
